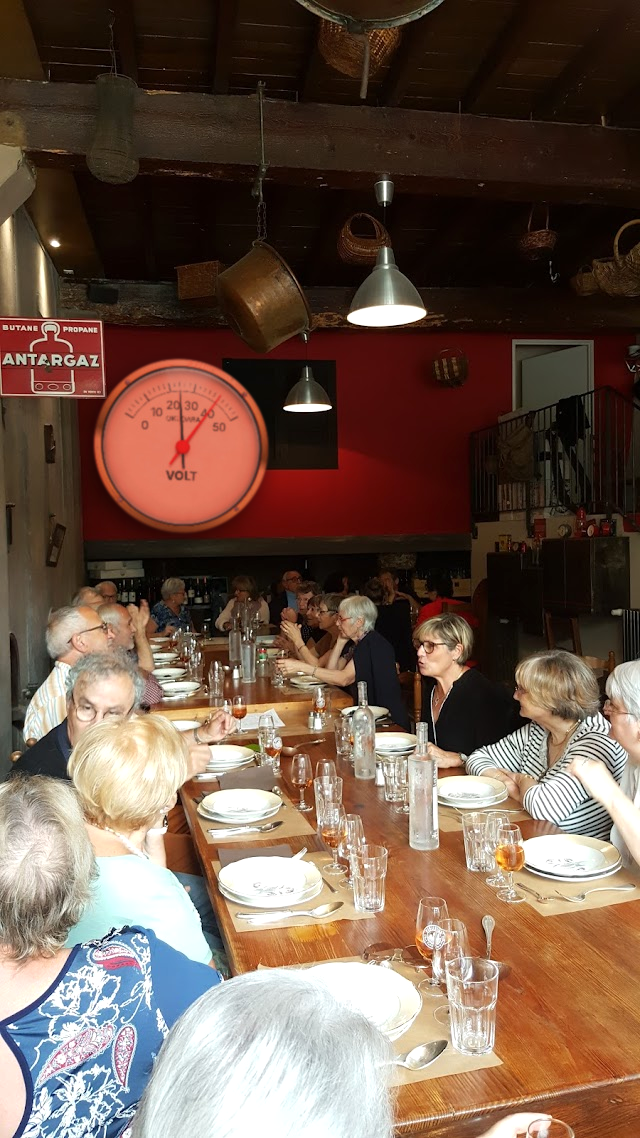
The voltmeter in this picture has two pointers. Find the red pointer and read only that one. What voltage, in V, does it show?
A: 40 V
